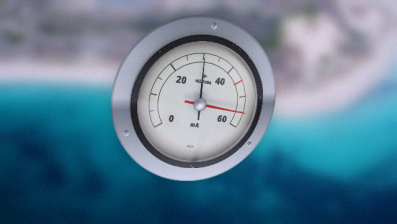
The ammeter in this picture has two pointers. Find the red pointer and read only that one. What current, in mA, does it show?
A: 55 mA
